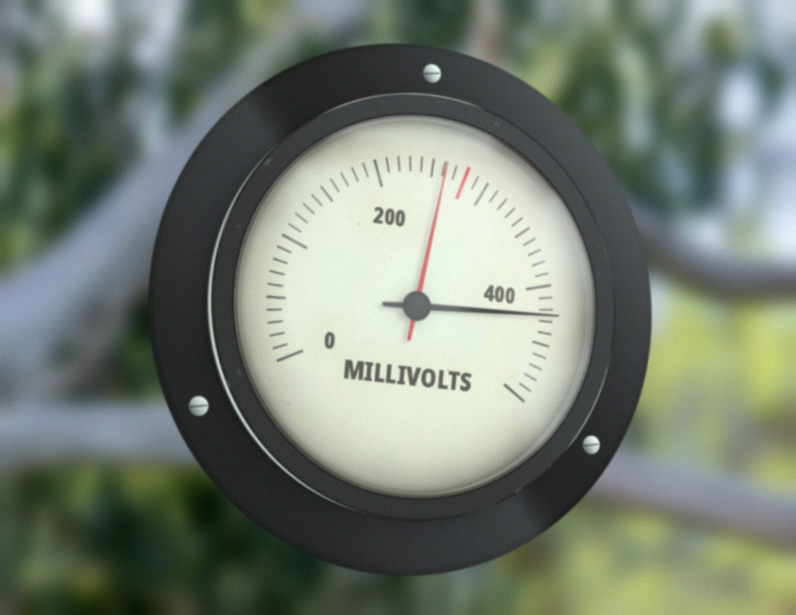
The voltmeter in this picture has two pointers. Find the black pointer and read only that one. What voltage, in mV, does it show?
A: 425 mV
